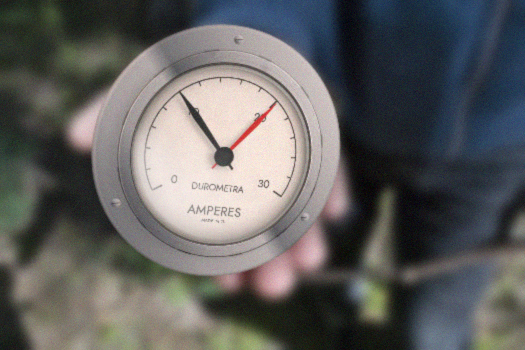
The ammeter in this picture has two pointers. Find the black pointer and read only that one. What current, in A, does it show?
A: 10 A
